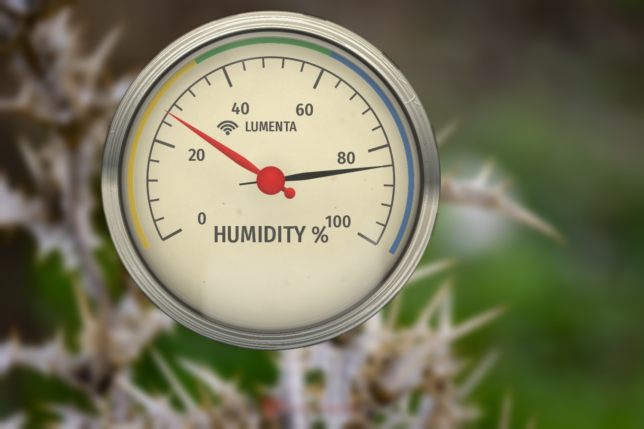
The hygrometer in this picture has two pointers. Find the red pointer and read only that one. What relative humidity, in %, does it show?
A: 26 %
